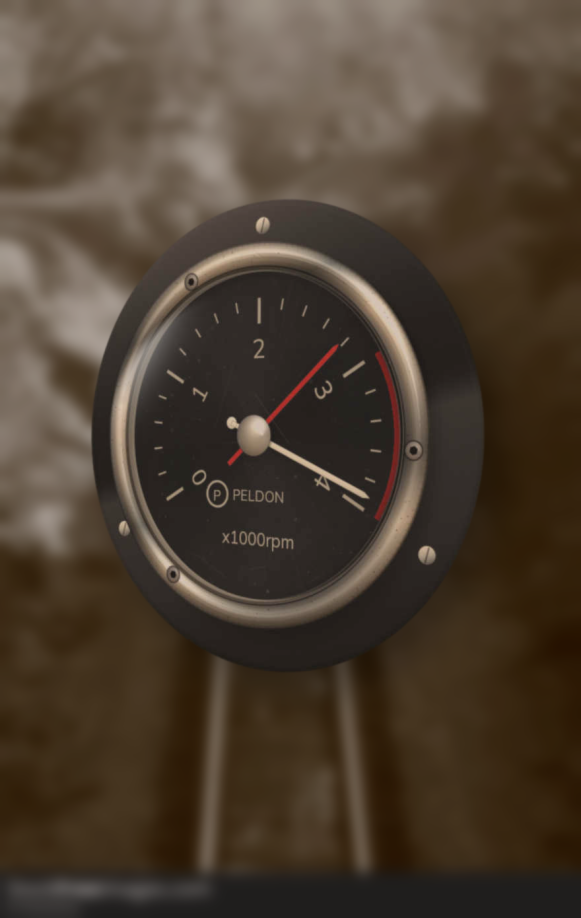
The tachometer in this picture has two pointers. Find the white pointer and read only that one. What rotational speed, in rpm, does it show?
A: 3900 rpm
